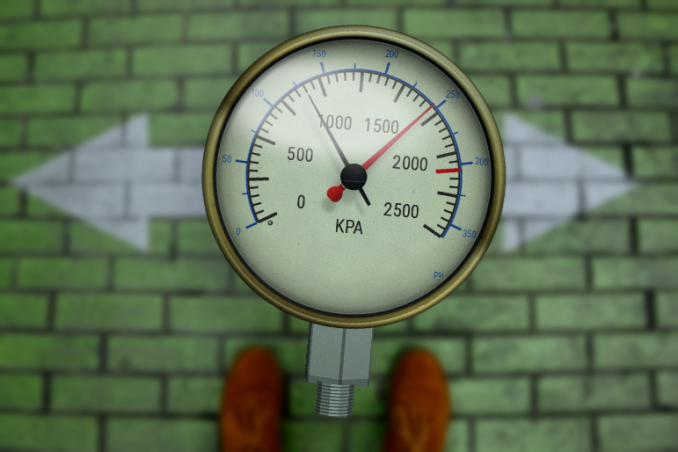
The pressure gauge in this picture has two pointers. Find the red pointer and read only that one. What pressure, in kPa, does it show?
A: 1700 kPa
